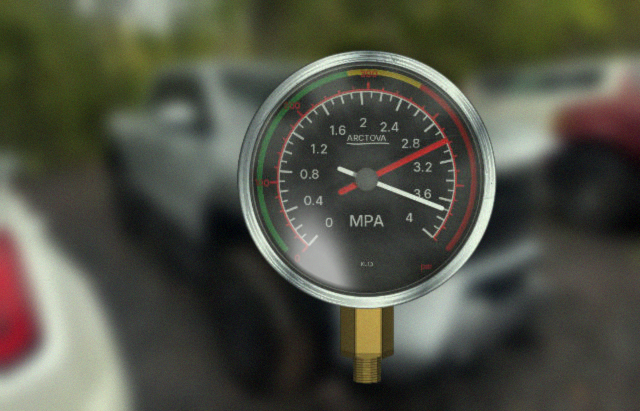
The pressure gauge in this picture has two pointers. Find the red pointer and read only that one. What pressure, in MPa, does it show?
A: 3 MPa
